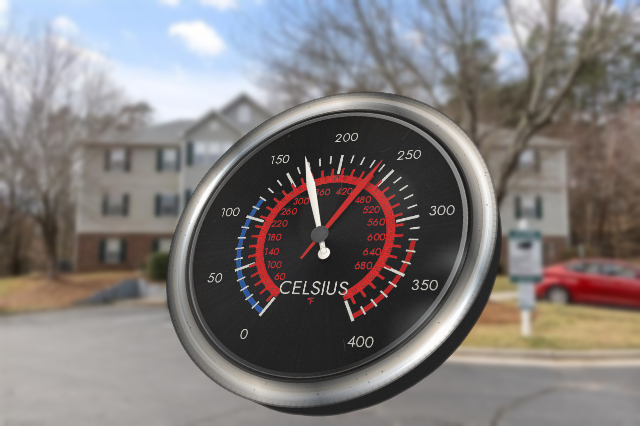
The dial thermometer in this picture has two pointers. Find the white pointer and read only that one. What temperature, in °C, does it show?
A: 170 °C
